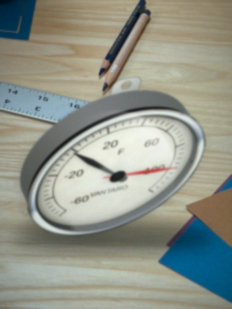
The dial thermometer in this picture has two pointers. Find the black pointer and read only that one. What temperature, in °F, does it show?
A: 0 °F
